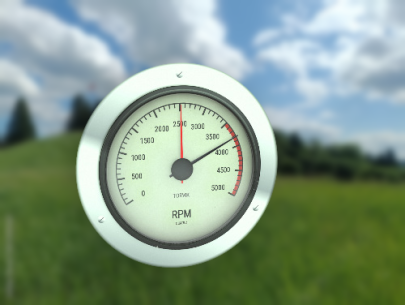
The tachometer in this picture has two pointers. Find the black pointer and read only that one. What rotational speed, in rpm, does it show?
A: 3800 rpm
